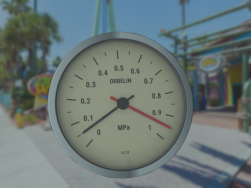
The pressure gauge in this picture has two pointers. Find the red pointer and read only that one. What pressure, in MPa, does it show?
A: 0.95 MPa
